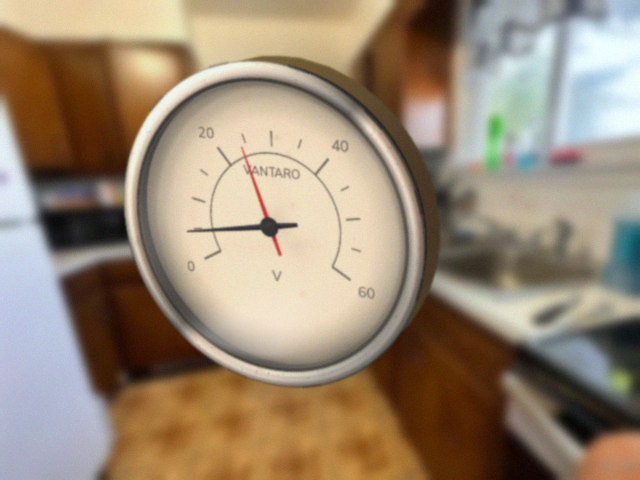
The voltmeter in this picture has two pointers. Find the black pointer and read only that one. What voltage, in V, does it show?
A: 5 V
